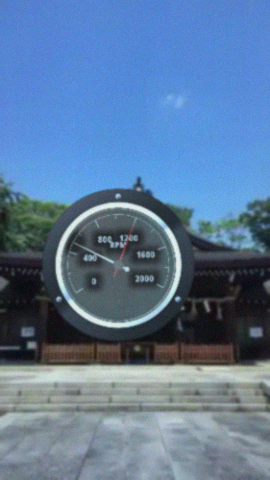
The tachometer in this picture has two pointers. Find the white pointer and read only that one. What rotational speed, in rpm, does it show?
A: 500 rpm
